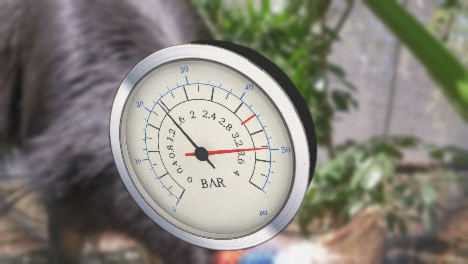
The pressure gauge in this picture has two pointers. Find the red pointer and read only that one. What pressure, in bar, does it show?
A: 3.4 bar
